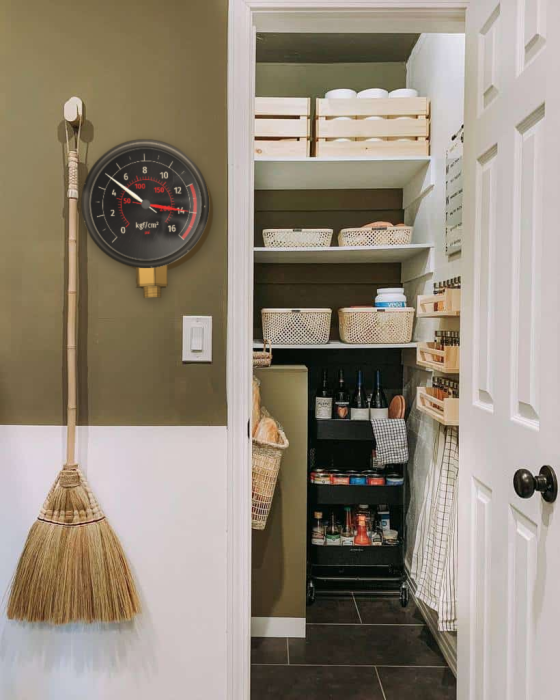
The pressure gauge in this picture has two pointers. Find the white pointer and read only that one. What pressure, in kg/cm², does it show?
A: 5 kg/cm²
